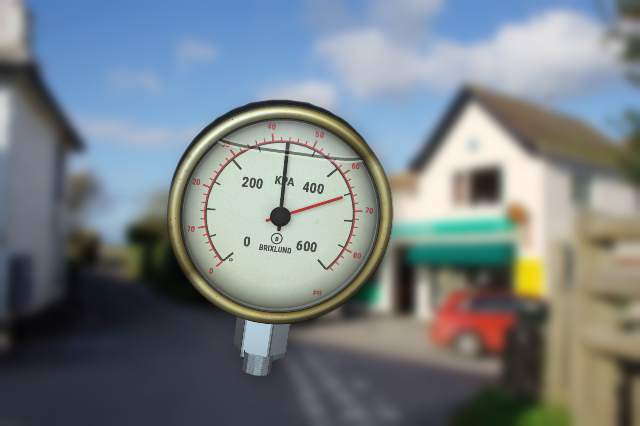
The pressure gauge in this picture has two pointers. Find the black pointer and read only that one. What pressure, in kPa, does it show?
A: 300 kPa
